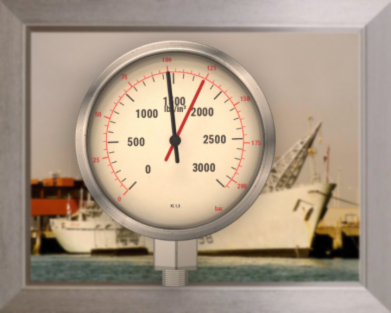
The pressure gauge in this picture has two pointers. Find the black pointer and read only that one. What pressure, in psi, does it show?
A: 1450 psi
